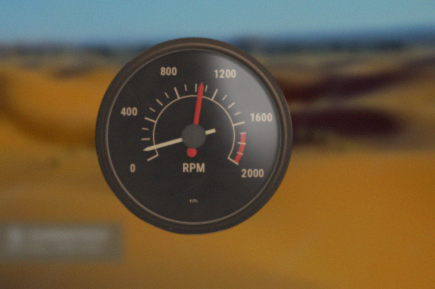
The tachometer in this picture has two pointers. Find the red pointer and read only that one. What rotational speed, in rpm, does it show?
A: 1050 rpm
